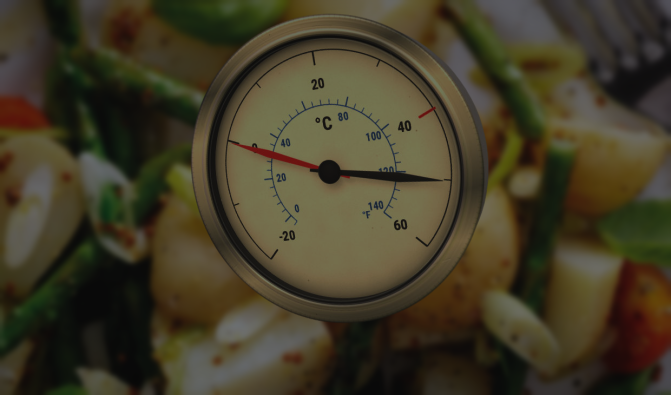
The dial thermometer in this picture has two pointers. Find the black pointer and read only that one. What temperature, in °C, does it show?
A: 50 °C
